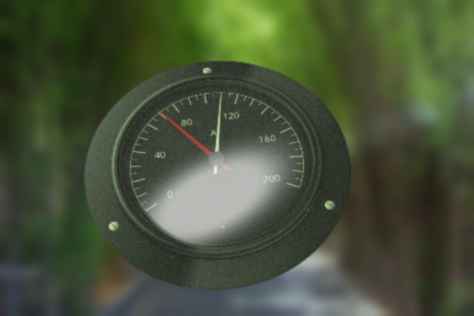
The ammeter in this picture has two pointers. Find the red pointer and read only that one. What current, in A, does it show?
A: 70 A
